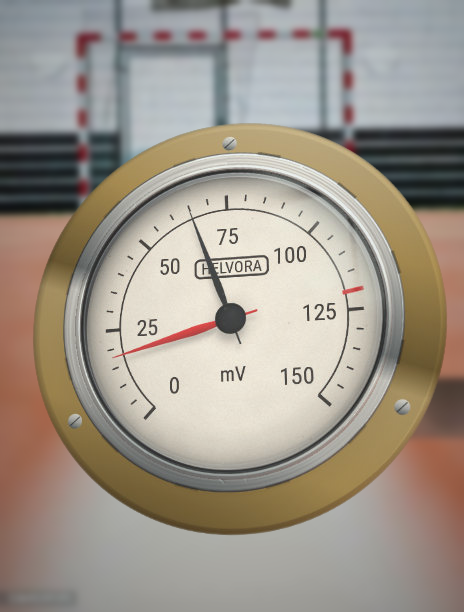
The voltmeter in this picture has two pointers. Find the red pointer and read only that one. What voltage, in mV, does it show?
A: 17.5 mV
